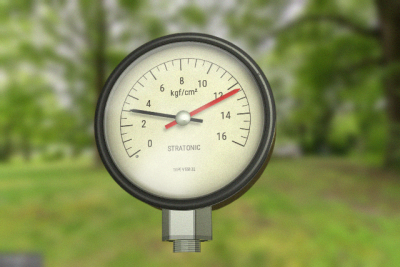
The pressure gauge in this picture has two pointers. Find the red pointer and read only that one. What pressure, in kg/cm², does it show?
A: 12.5 kg/cm²
